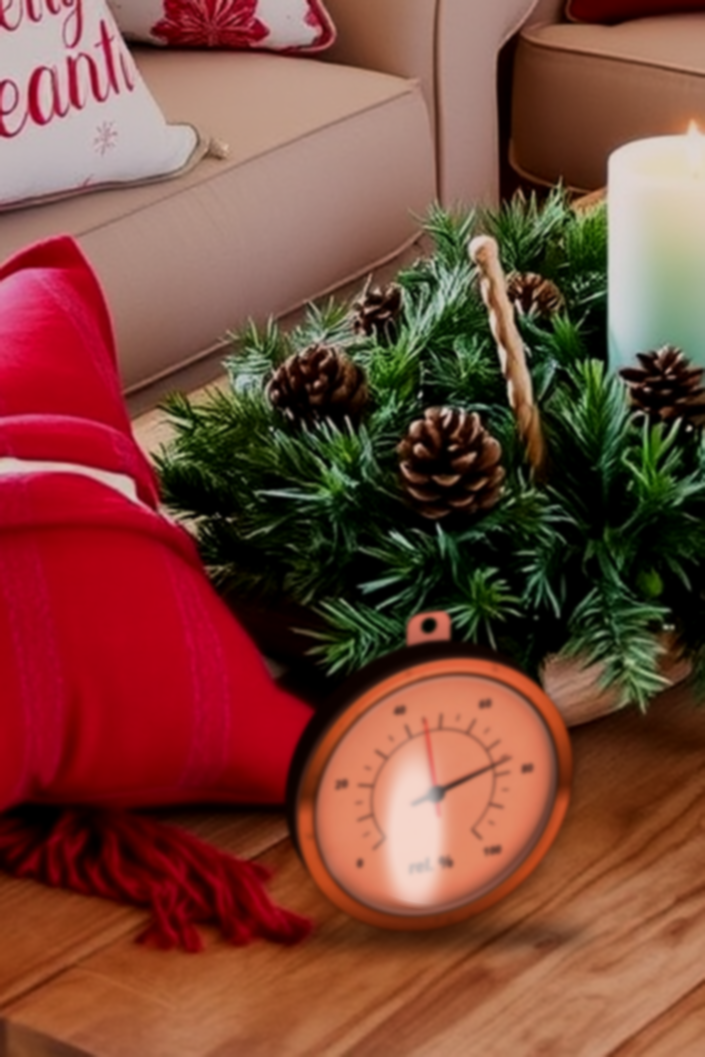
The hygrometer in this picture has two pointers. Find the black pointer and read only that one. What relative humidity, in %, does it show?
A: 75 %
